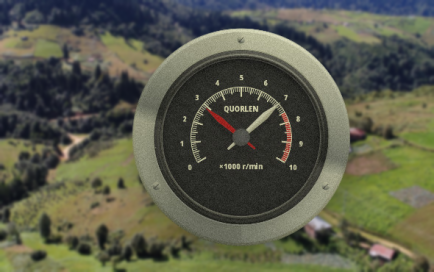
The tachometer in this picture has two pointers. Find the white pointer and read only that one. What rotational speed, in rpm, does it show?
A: 7000 rpm
